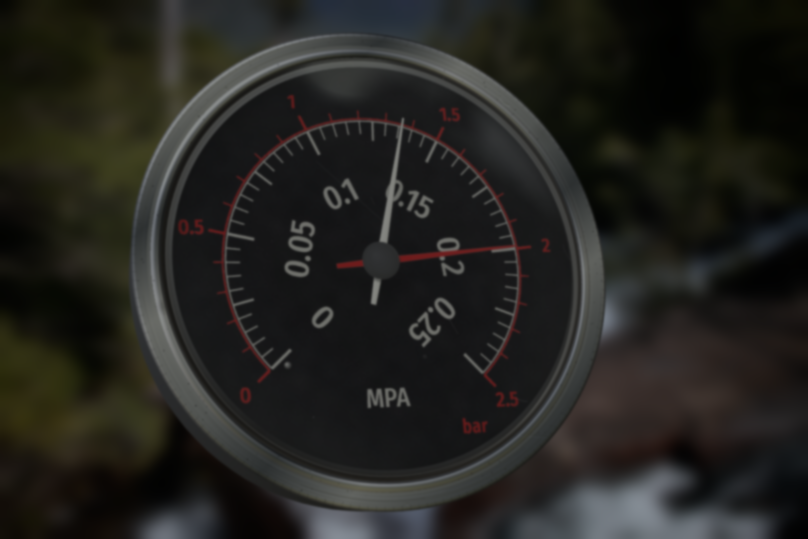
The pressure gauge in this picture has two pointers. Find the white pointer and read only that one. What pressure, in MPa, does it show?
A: 0.135 MPa
